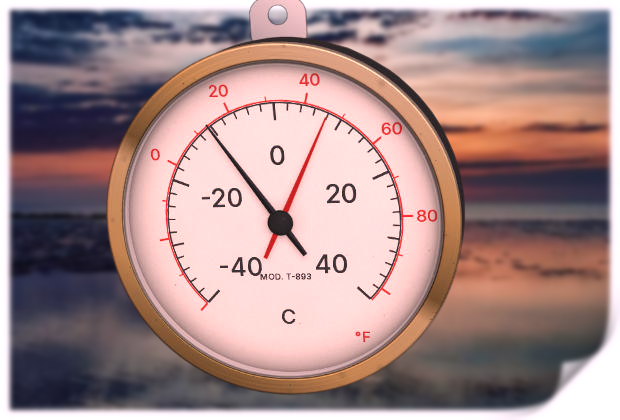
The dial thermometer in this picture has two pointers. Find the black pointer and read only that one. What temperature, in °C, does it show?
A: -10 °C
